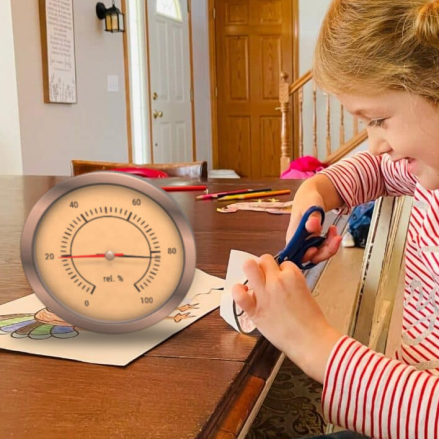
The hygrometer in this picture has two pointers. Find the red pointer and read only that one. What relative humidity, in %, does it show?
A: 20 %
